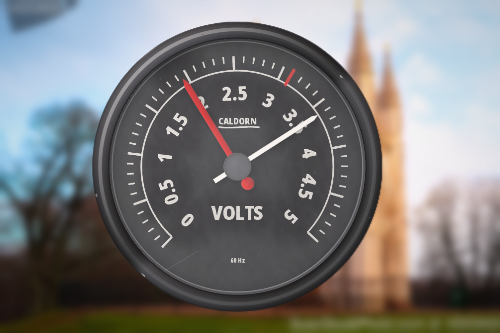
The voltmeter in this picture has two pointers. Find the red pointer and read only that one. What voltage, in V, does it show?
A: 1.95 V
